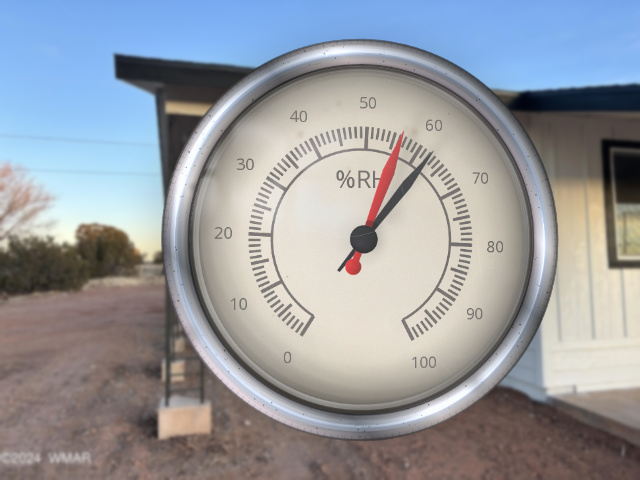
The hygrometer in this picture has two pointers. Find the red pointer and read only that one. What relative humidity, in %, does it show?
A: 56 %
